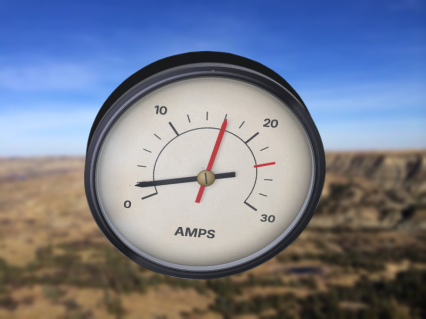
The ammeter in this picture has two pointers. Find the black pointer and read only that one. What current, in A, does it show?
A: 2 A
